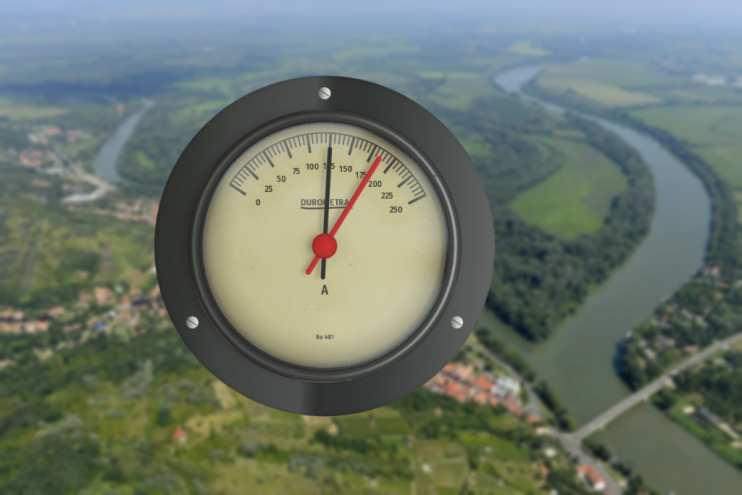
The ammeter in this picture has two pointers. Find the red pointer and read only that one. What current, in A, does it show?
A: 185 A
